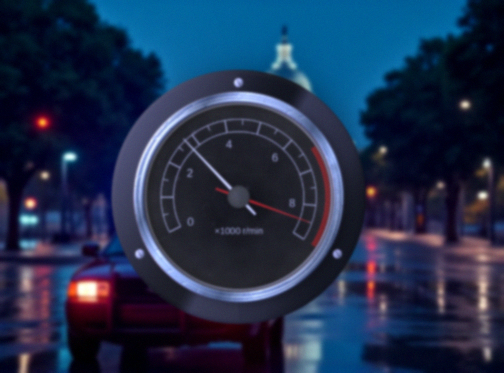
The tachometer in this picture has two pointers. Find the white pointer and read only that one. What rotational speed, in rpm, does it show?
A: 2750 rpm
